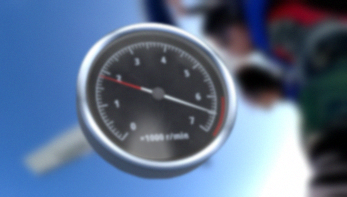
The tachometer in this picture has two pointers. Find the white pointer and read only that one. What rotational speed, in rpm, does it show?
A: 6500 rpm
